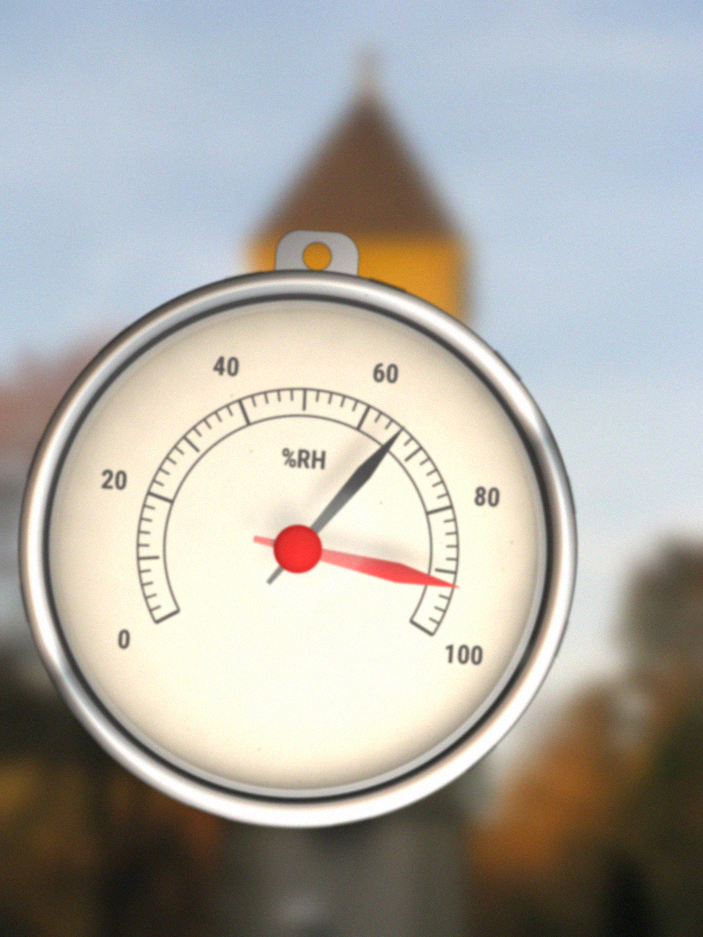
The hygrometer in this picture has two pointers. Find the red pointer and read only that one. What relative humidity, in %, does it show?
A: 92 %
